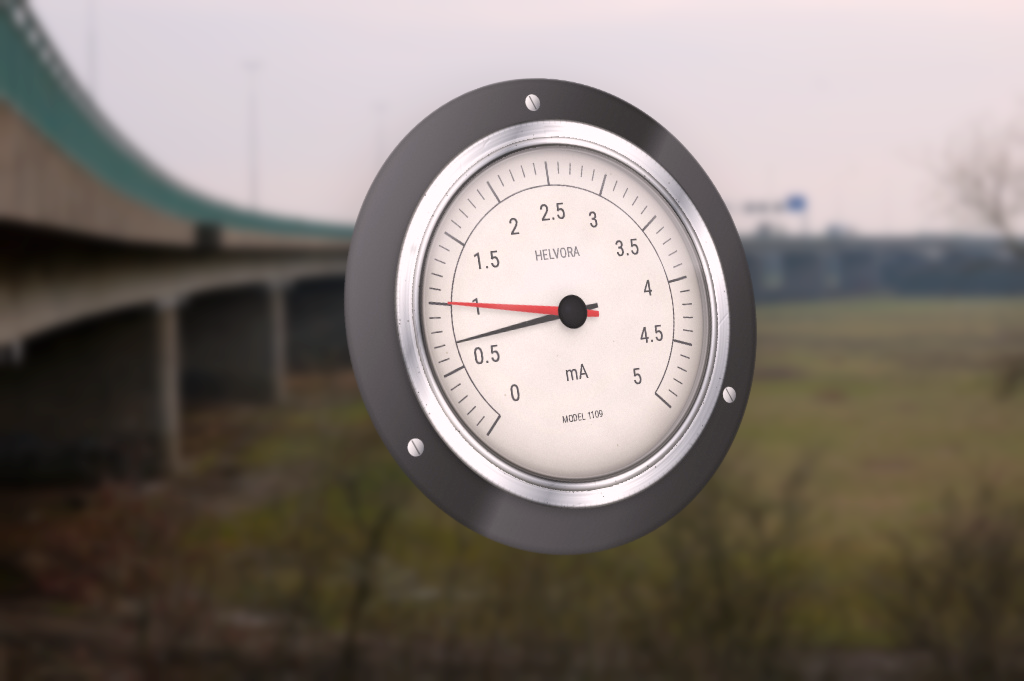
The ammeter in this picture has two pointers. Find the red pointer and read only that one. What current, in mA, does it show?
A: 1 mA
